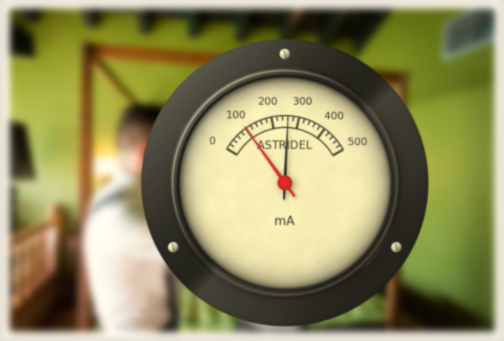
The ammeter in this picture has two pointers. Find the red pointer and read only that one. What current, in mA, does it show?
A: 100 mA
